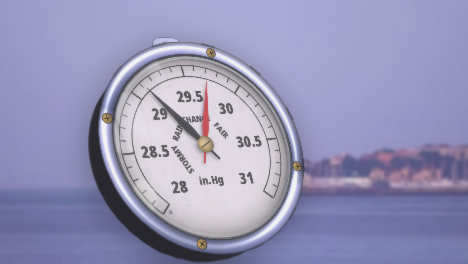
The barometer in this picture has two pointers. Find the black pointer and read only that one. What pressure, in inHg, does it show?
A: 29.1 inHg
